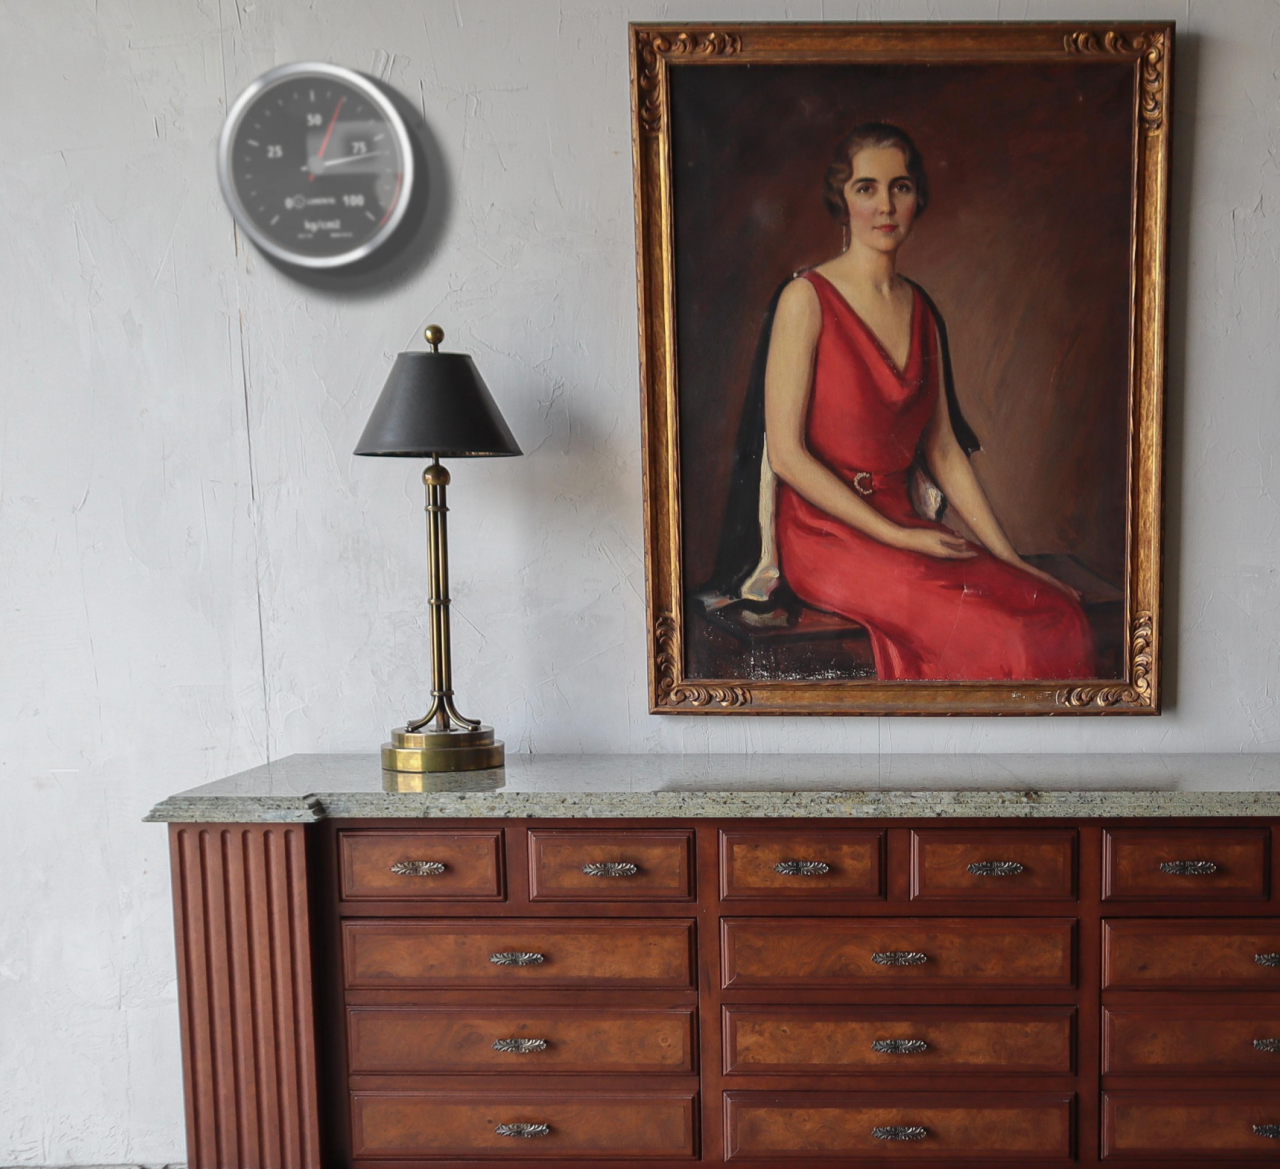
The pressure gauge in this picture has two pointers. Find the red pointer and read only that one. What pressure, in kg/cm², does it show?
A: 60 kg/cm²
